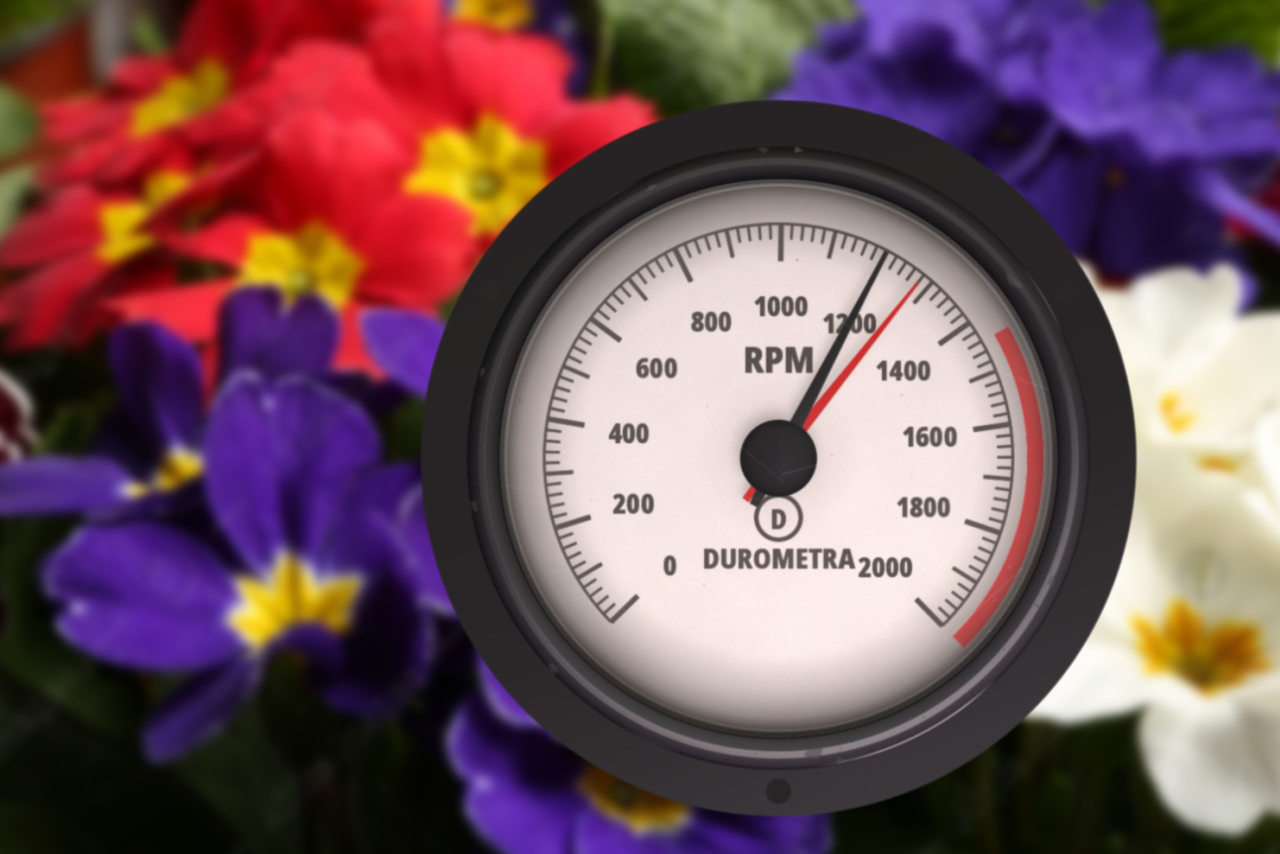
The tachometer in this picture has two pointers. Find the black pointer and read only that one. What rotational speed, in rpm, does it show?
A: 1200 rpm
